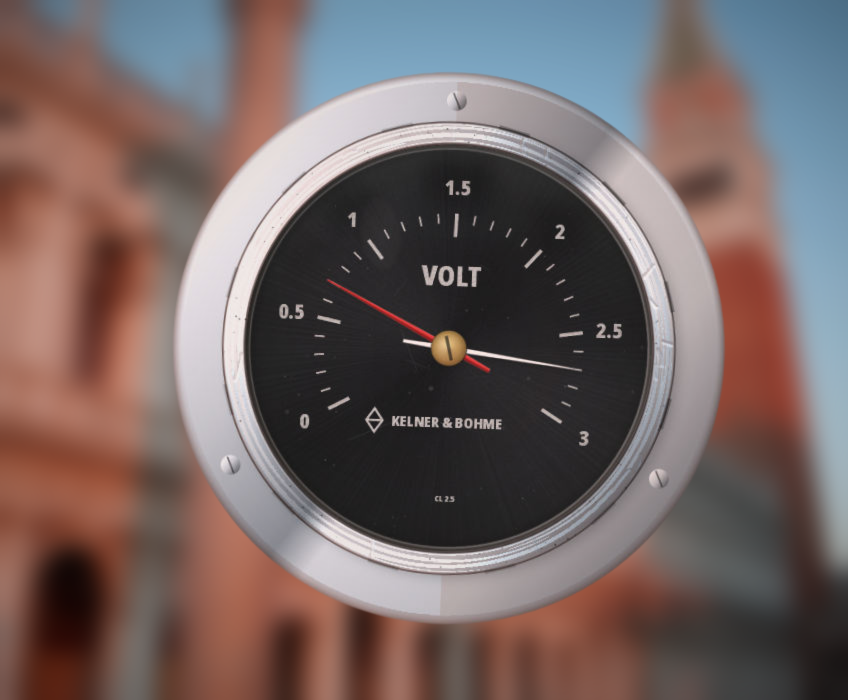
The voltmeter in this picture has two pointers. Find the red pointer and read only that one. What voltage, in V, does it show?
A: 0.7 V
